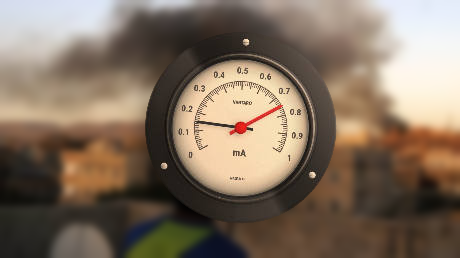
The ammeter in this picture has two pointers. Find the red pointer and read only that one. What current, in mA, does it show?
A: 0.75 mA
